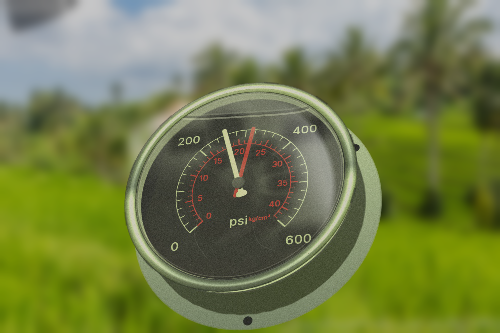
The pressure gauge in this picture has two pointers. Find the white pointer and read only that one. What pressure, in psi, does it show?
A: 260 psi
